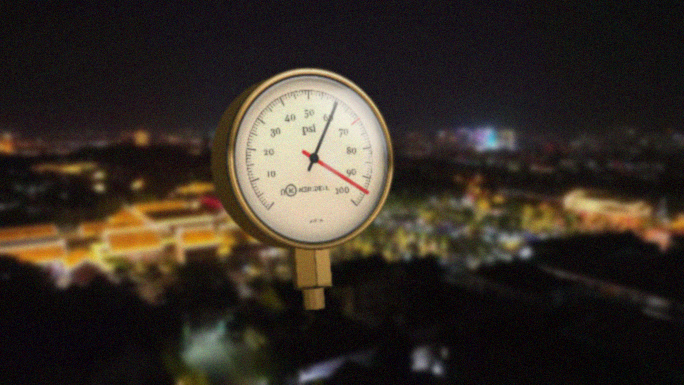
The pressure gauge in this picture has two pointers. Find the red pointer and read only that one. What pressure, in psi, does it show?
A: 95 psi
